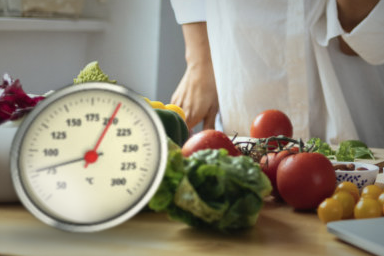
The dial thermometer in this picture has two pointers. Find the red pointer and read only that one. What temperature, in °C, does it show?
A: 200 °C
